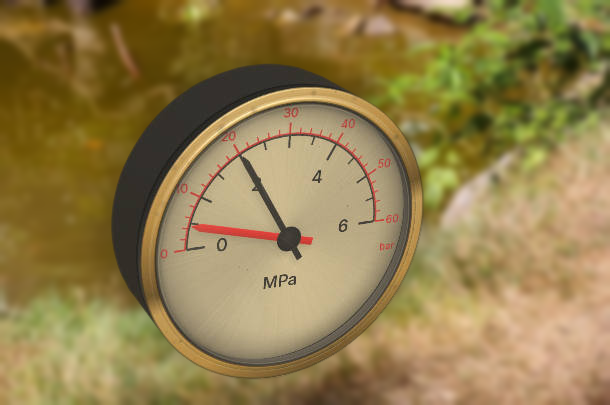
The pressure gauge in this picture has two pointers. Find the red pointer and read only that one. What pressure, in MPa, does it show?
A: 0.5 MPa
